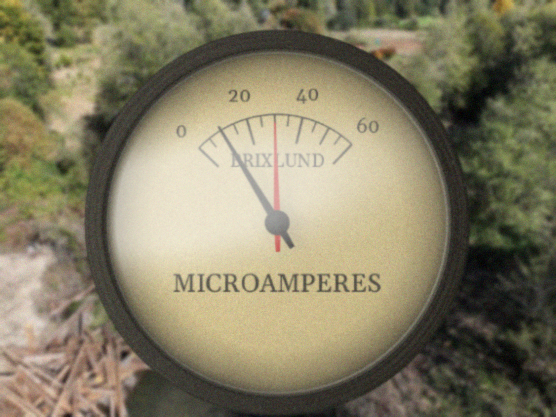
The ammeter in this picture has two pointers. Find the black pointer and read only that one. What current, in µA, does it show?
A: 10 µA
